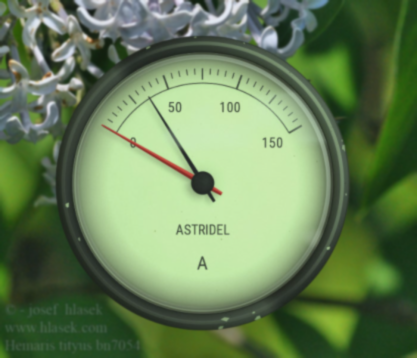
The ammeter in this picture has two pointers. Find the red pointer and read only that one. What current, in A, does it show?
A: 0 A
